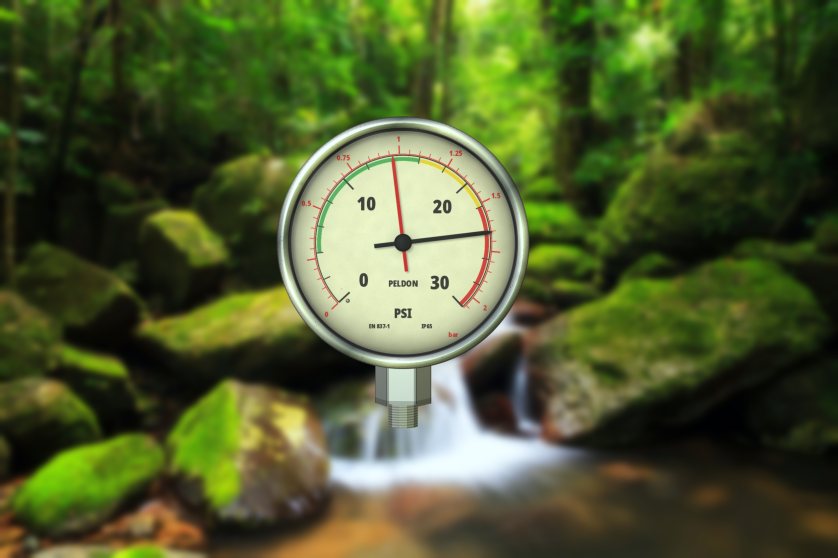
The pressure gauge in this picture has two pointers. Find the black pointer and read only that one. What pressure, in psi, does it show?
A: 24 psi
